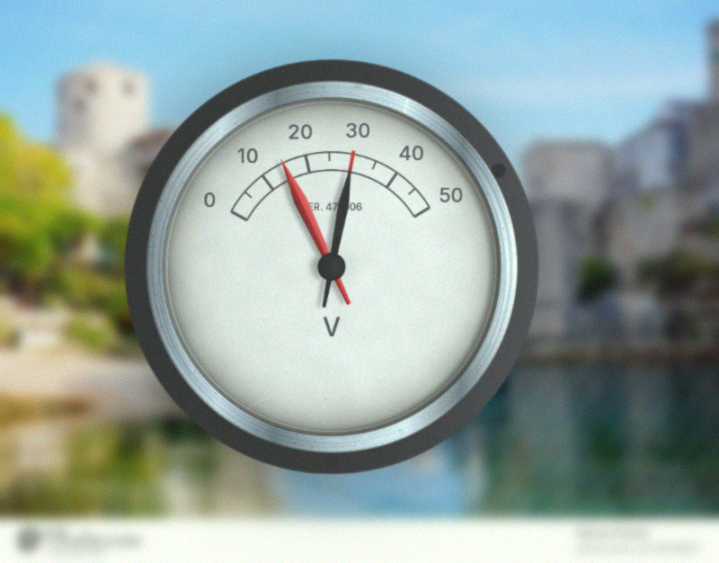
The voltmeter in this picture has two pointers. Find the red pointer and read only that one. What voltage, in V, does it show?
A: 15 V
